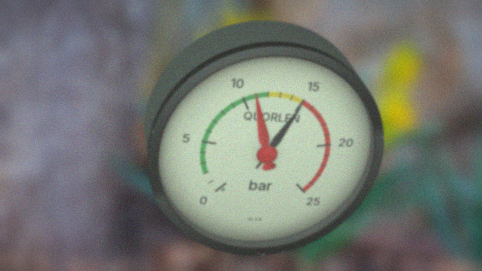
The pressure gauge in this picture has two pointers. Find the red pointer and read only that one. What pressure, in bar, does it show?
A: 11 bar
